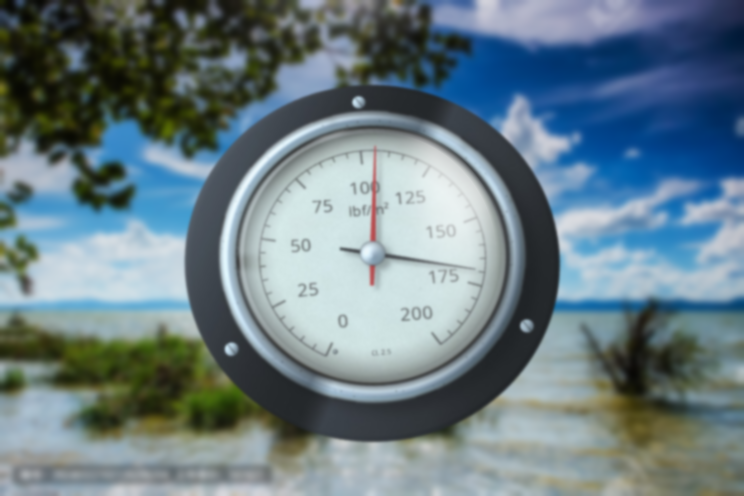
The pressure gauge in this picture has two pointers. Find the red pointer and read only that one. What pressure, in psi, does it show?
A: 105 psi
